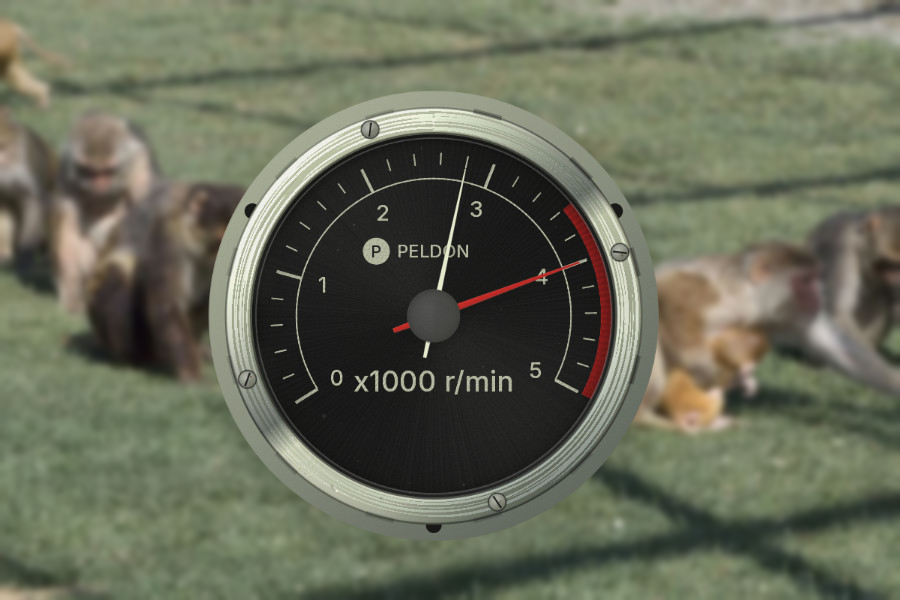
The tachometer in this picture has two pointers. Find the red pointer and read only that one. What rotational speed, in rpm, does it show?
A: 4000 rpm
